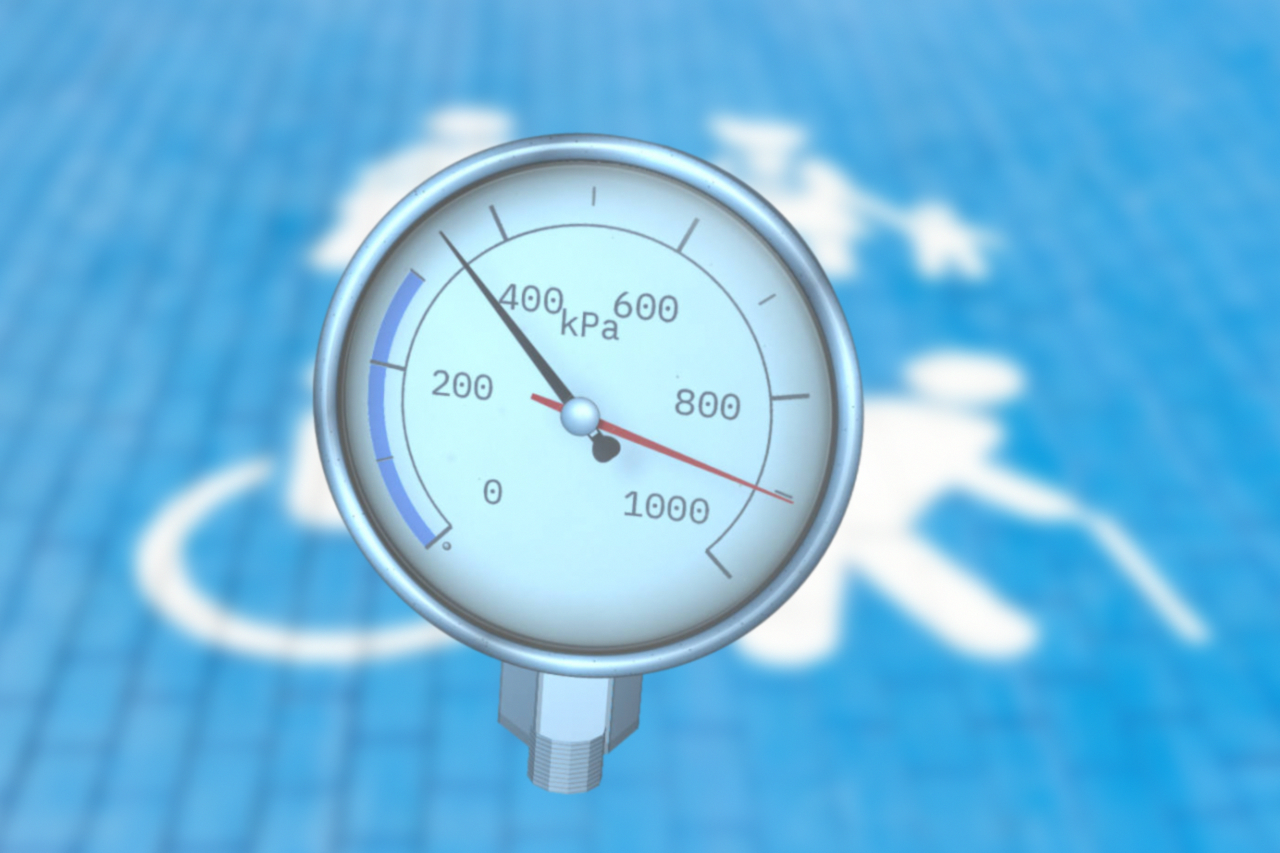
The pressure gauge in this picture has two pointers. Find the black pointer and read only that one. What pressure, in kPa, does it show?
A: 350 kPa
